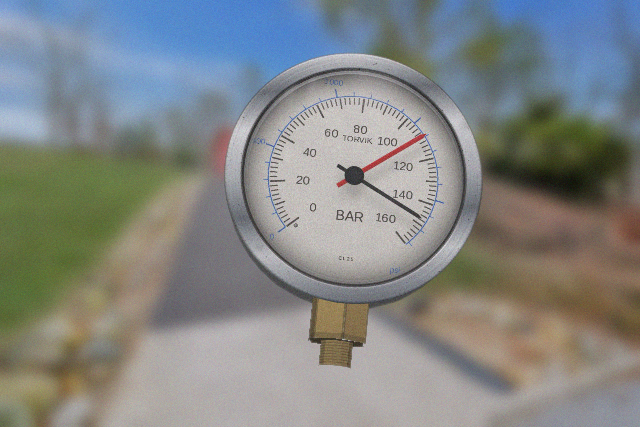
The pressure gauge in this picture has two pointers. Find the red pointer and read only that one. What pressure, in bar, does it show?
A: 110 bar
